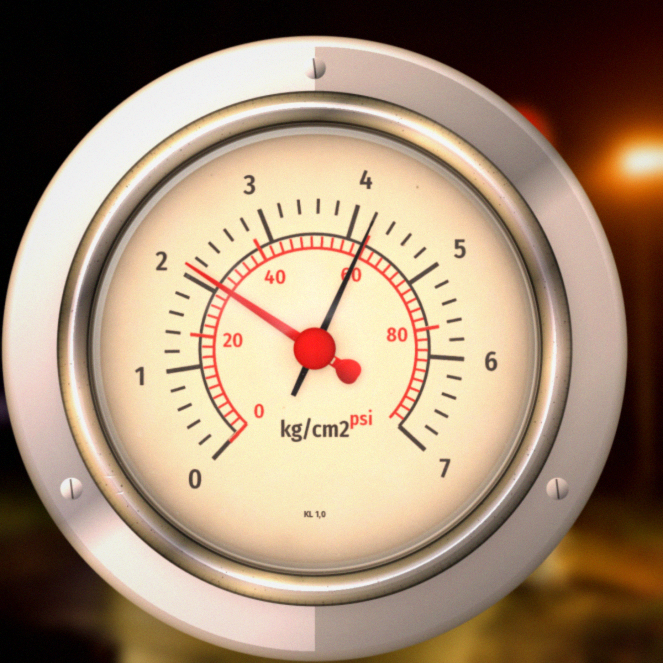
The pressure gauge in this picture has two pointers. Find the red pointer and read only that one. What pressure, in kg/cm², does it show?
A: 2.1 kg/cm²
